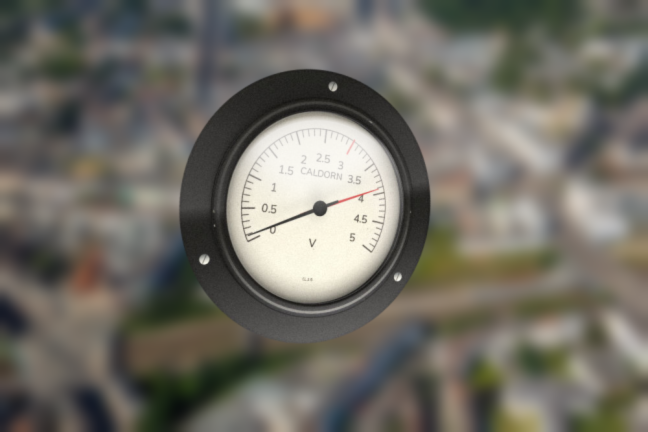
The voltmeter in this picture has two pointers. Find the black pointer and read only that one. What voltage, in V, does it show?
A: 0.1 V
